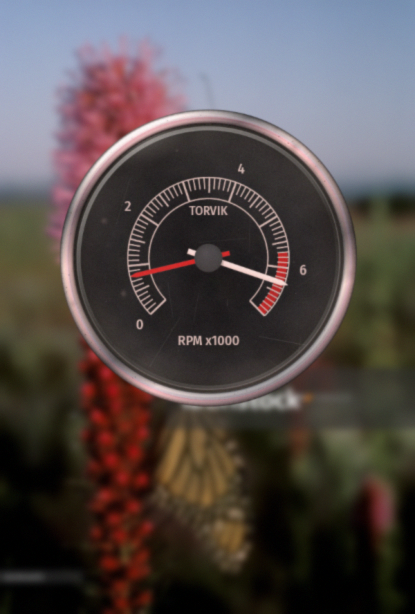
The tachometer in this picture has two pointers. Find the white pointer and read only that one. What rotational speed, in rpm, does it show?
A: 6300 rpm
